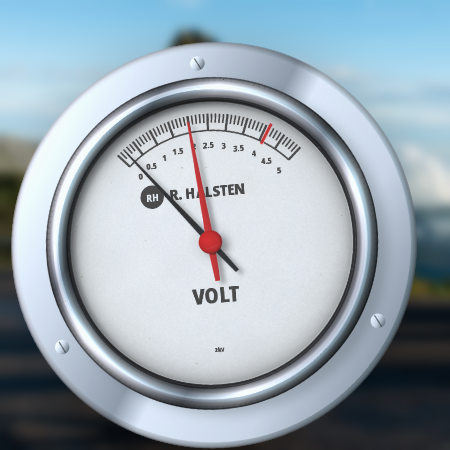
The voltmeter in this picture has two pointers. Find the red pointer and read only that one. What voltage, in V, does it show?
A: 2 V
